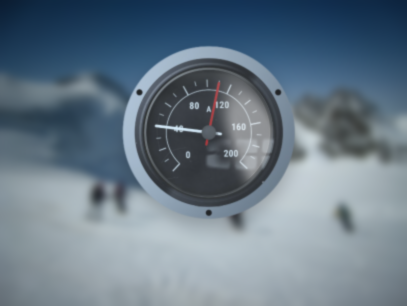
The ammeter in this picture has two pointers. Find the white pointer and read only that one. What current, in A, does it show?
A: 40 A
